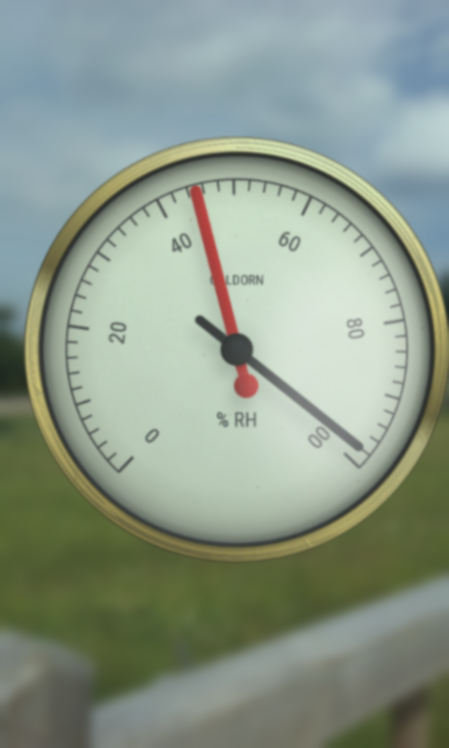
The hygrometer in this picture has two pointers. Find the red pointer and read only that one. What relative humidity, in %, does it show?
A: 45 %
